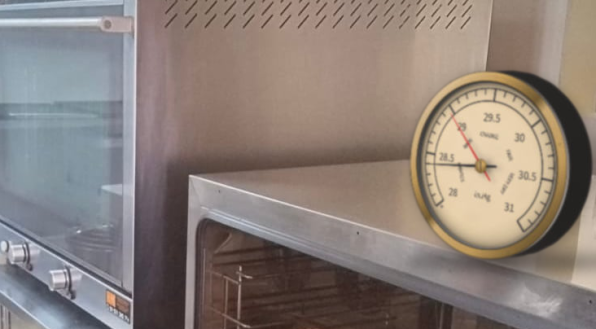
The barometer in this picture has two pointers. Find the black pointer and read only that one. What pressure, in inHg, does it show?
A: 28.4 inHg
